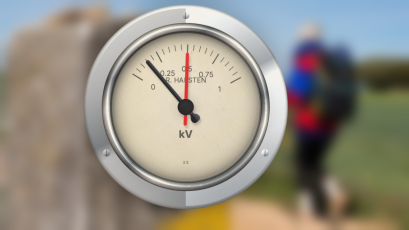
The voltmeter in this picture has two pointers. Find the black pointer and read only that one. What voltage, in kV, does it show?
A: 0.15 kV
